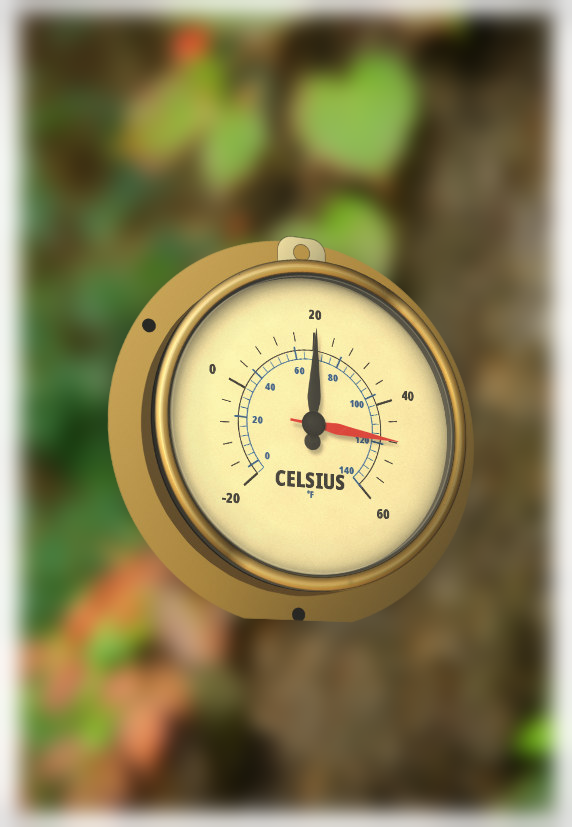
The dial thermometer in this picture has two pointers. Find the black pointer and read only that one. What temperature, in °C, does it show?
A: 20 °C
